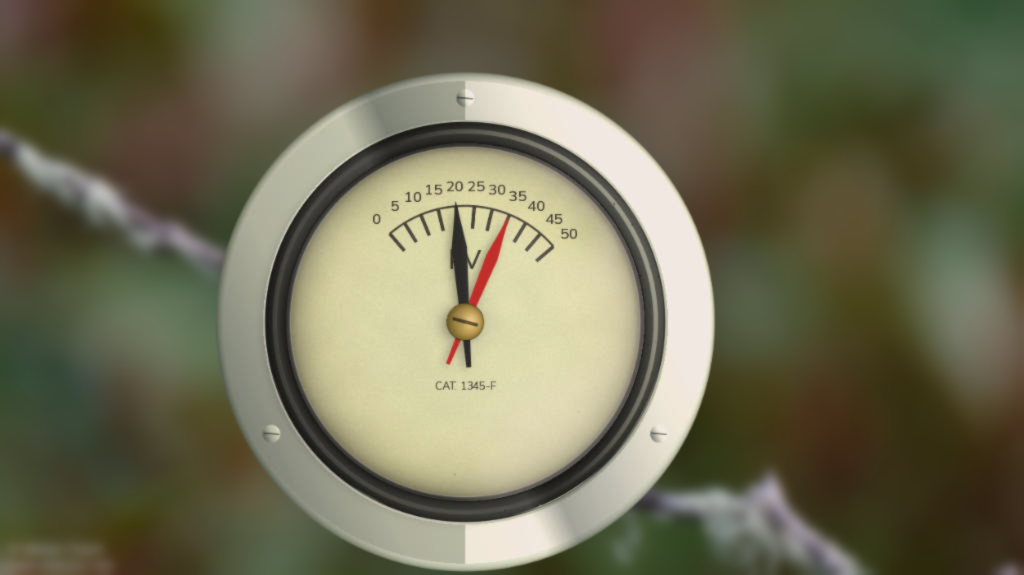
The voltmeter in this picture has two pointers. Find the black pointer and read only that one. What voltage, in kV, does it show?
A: 20 kV
